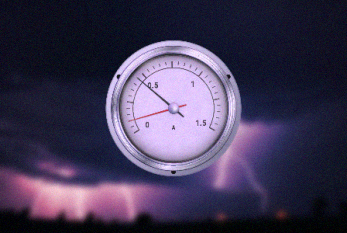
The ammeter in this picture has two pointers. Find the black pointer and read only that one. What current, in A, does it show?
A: 0.45 A
